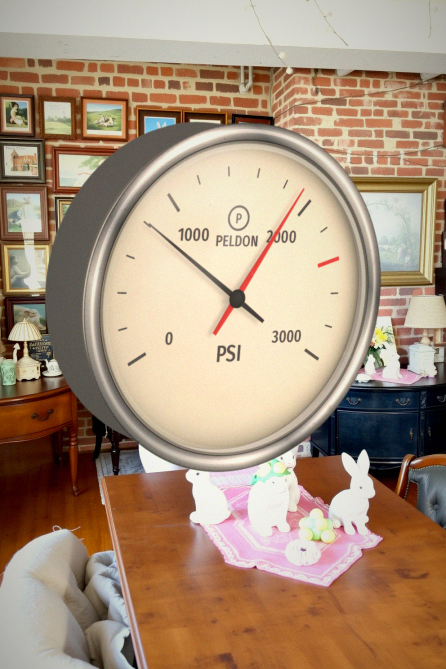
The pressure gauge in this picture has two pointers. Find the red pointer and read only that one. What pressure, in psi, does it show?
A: 1900 psi
